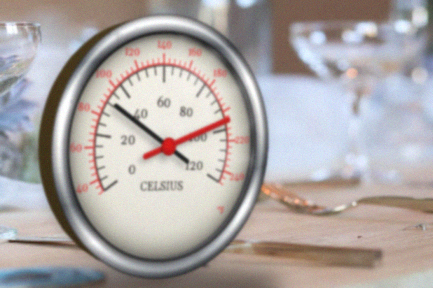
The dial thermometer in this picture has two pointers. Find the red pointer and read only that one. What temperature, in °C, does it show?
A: 96 °C
